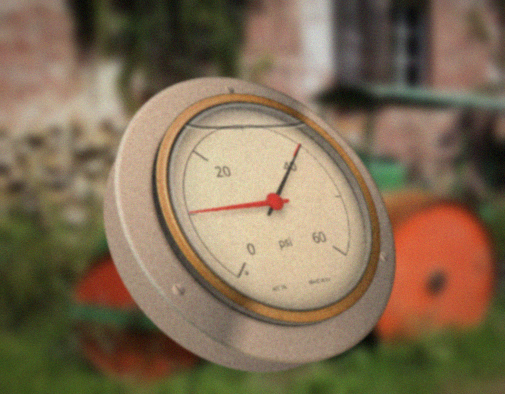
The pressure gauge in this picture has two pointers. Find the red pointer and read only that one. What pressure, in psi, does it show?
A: 10 psi
